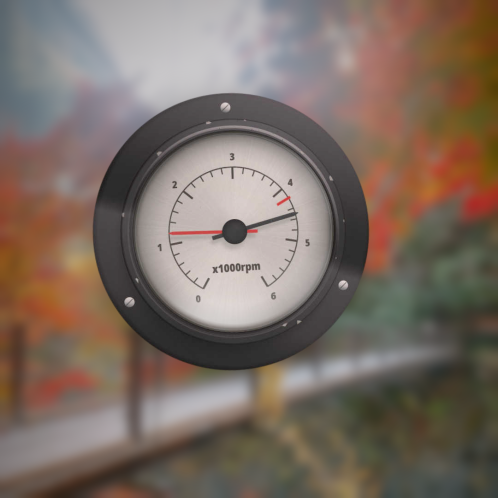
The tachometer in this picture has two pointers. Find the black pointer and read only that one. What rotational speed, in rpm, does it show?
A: 4500 rpm
